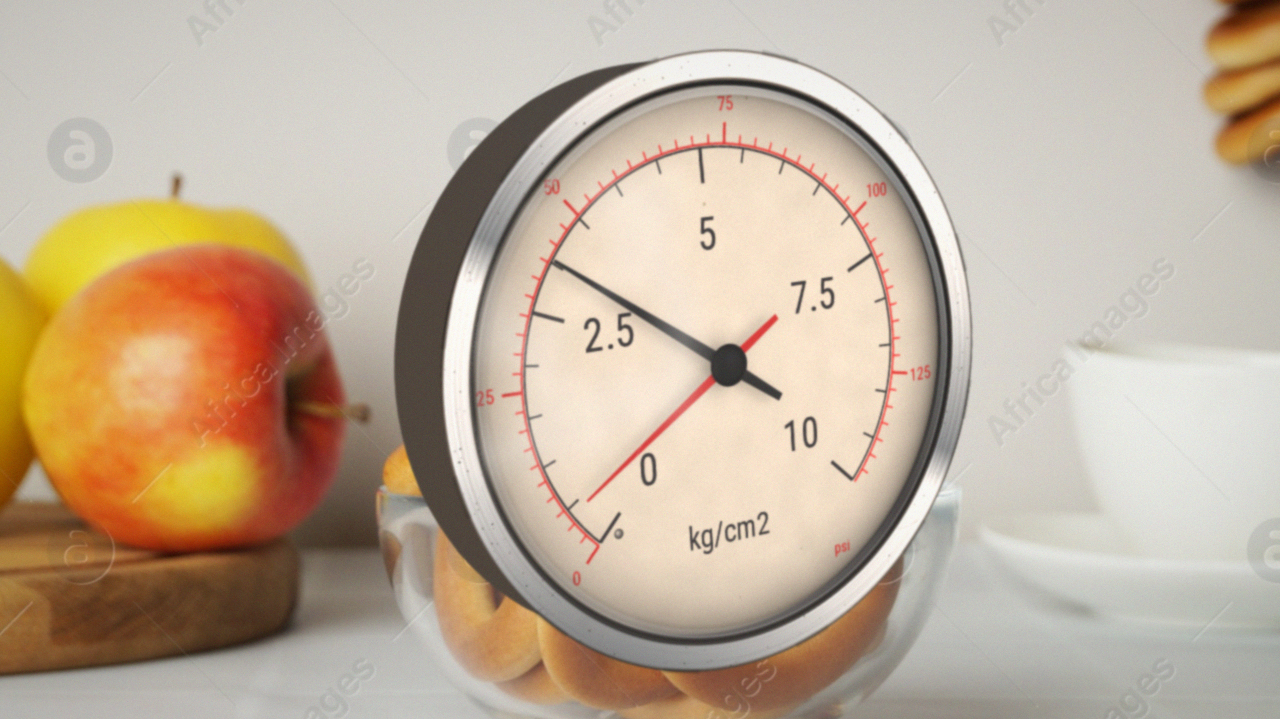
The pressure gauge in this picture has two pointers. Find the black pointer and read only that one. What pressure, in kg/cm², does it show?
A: 3 kg/cm²
